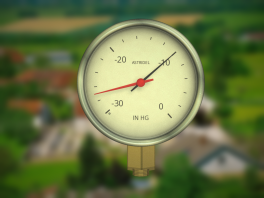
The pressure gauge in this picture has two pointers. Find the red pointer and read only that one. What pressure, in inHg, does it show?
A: -27 inHg
